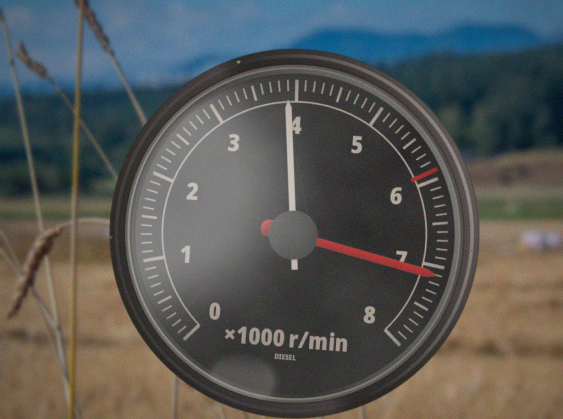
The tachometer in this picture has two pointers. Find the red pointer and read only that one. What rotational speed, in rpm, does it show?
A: 7100 rpm
